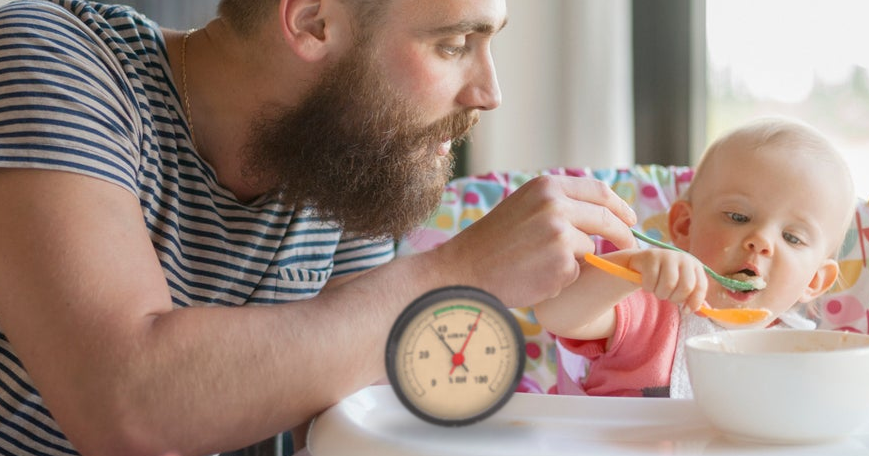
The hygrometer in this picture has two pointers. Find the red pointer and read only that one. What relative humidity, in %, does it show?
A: 60 %
